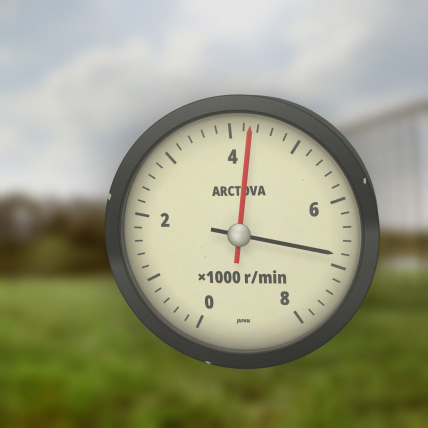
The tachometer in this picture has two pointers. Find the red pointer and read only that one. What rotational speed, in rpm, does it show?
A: 4300 rpm
